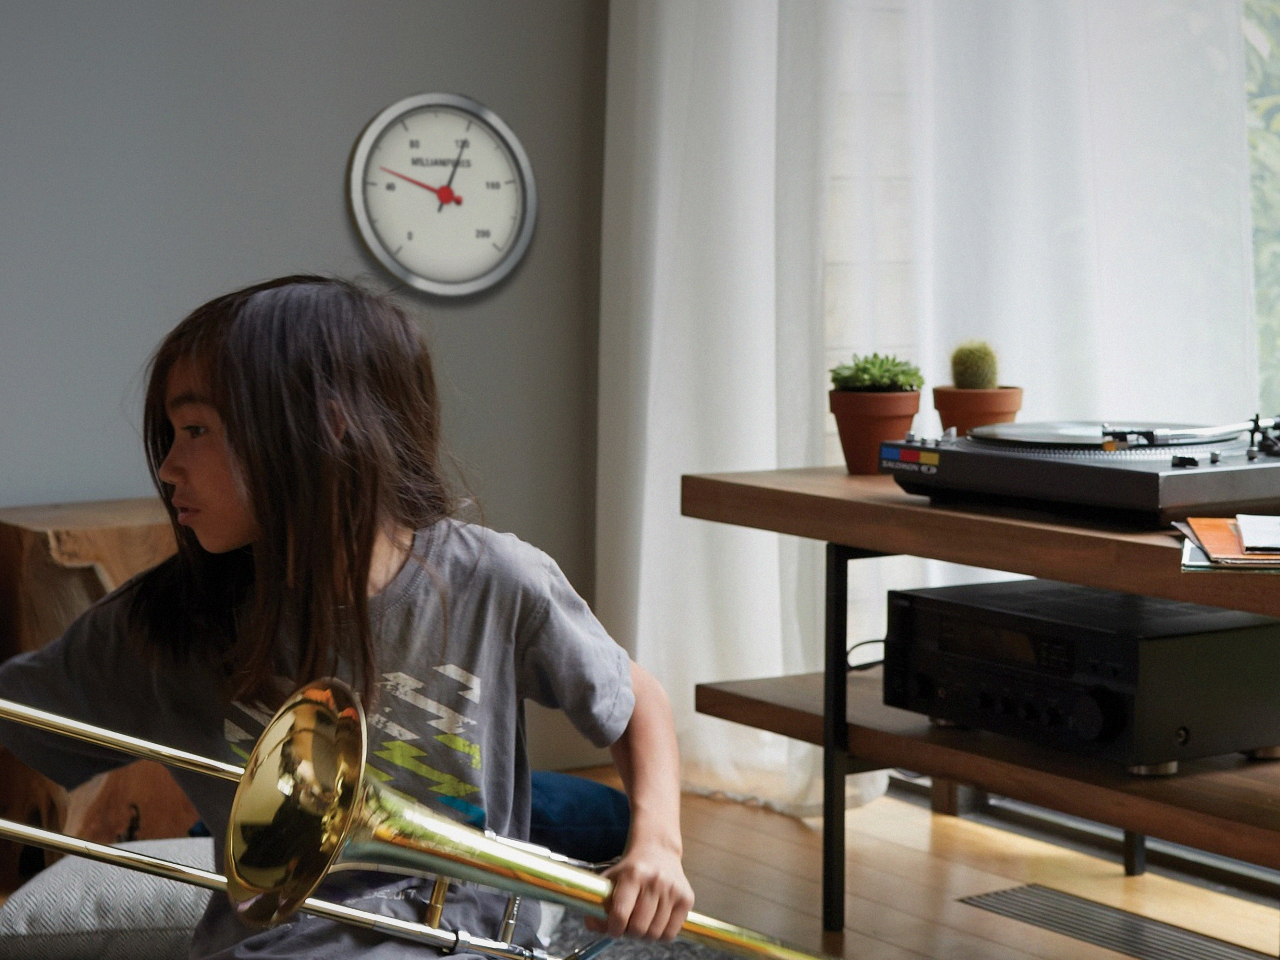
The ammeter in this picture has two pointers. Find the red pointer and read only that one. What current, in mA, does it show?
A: 50 mA
